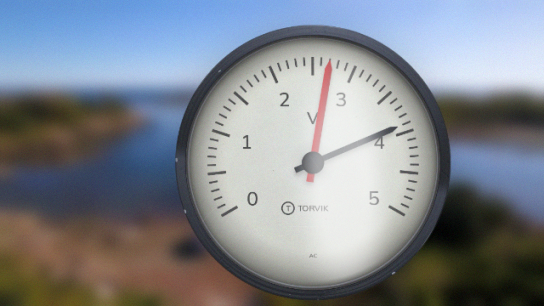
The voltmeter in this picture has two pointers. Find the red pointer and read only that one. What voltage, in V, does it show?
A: 2.7 V
